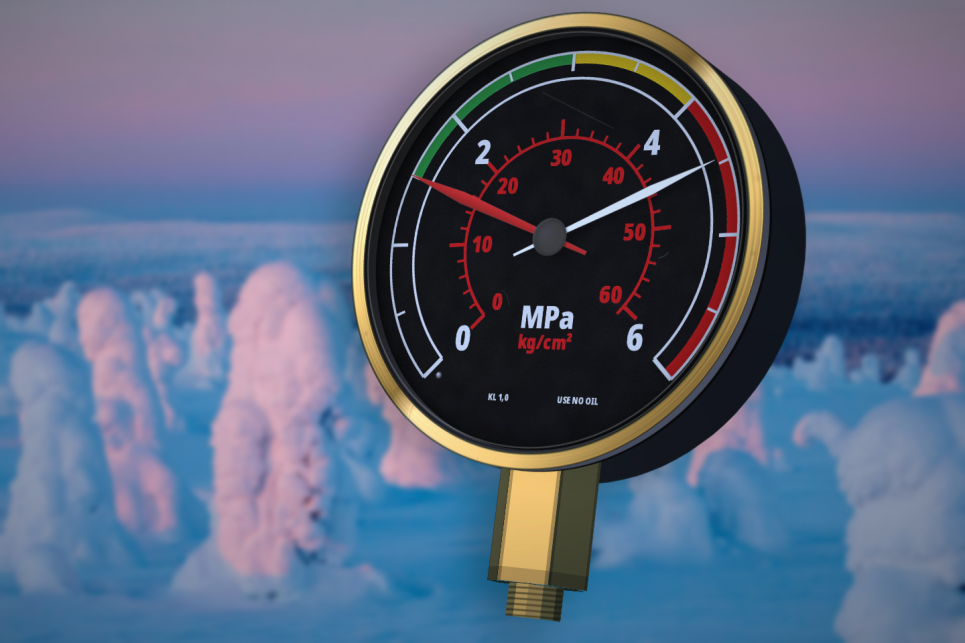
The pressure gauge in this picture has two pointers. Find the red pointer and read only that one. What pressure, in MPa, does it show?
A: 1.5 MPa
